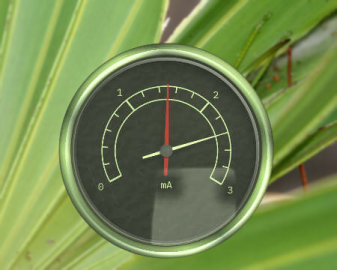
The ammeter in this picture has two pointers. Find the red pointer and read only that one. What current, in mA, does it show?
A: 1.5 mA
